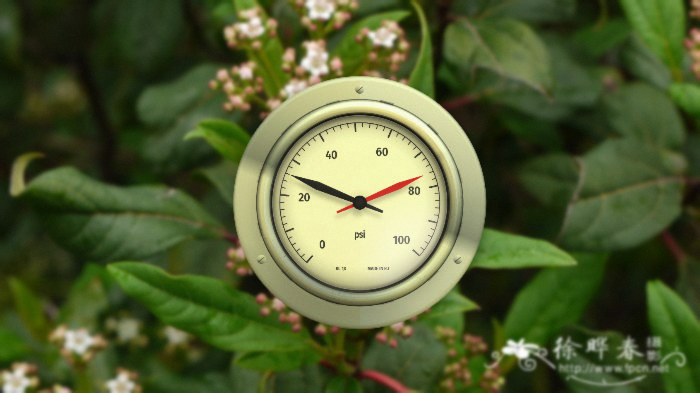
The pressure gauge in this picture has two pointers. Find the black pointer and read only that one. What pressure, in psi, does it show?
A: 26 psi
